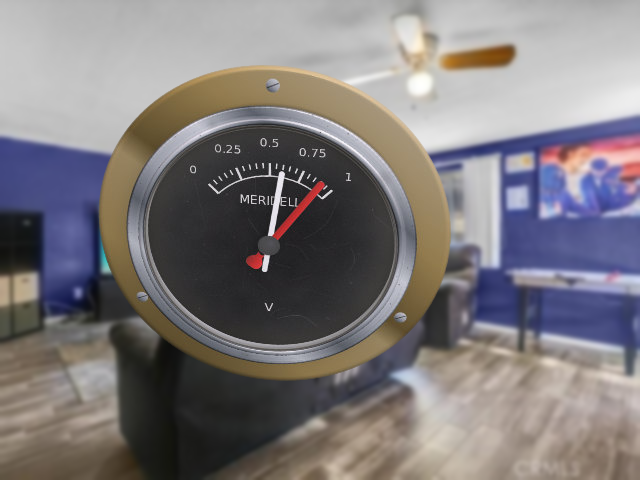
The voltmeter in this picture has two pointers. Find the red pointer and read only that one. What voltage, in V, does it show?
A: 0.9 V
